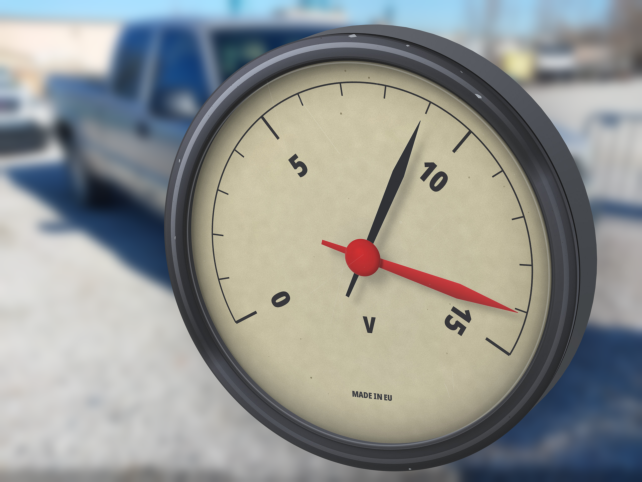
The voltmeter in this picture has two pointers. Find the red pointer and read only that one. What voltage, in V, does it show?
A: 14 V
